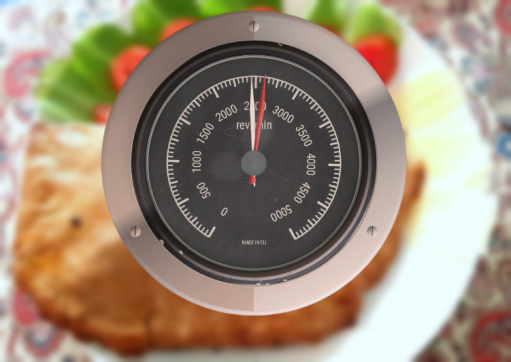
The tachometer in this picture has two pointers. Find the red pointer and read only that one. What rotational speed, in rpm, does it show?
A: 2600 rpm
